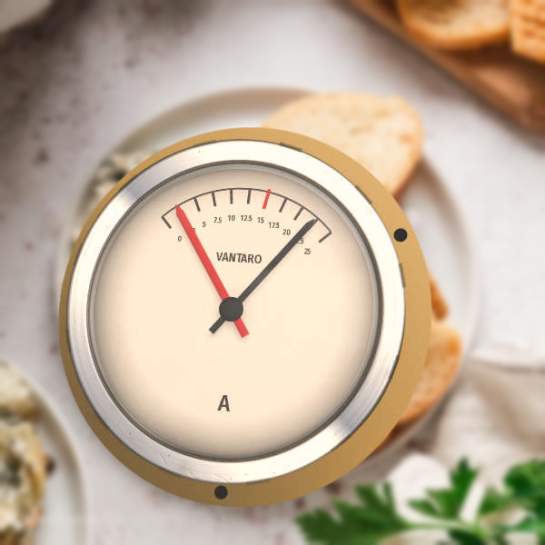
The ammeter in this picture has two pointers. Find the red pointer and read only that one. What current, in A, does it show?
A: 2.5 A
